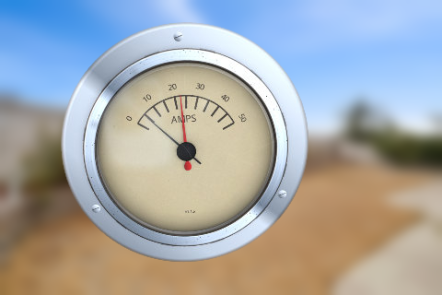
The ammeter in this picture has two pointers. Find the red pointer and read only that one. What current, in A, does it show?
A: 22.5 A
